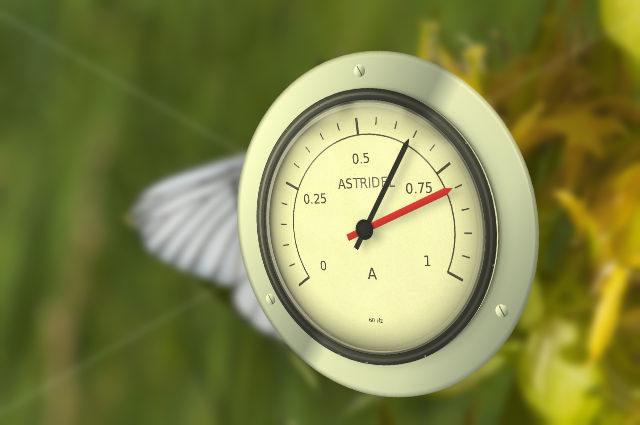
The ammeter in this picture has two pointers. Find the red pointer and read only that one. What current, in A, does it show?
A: 0.8 A
